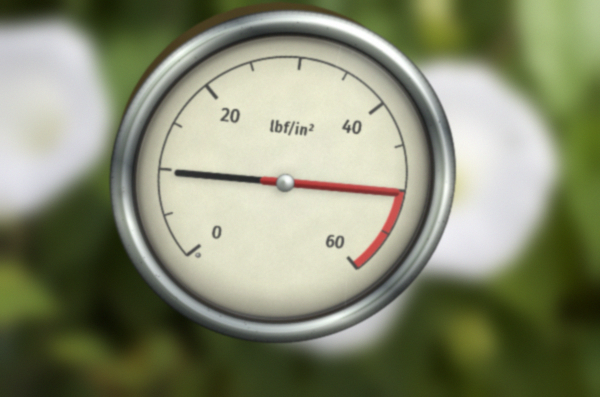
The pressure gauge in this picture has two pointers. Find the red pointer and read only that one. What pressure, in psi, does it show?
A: 50 psi
